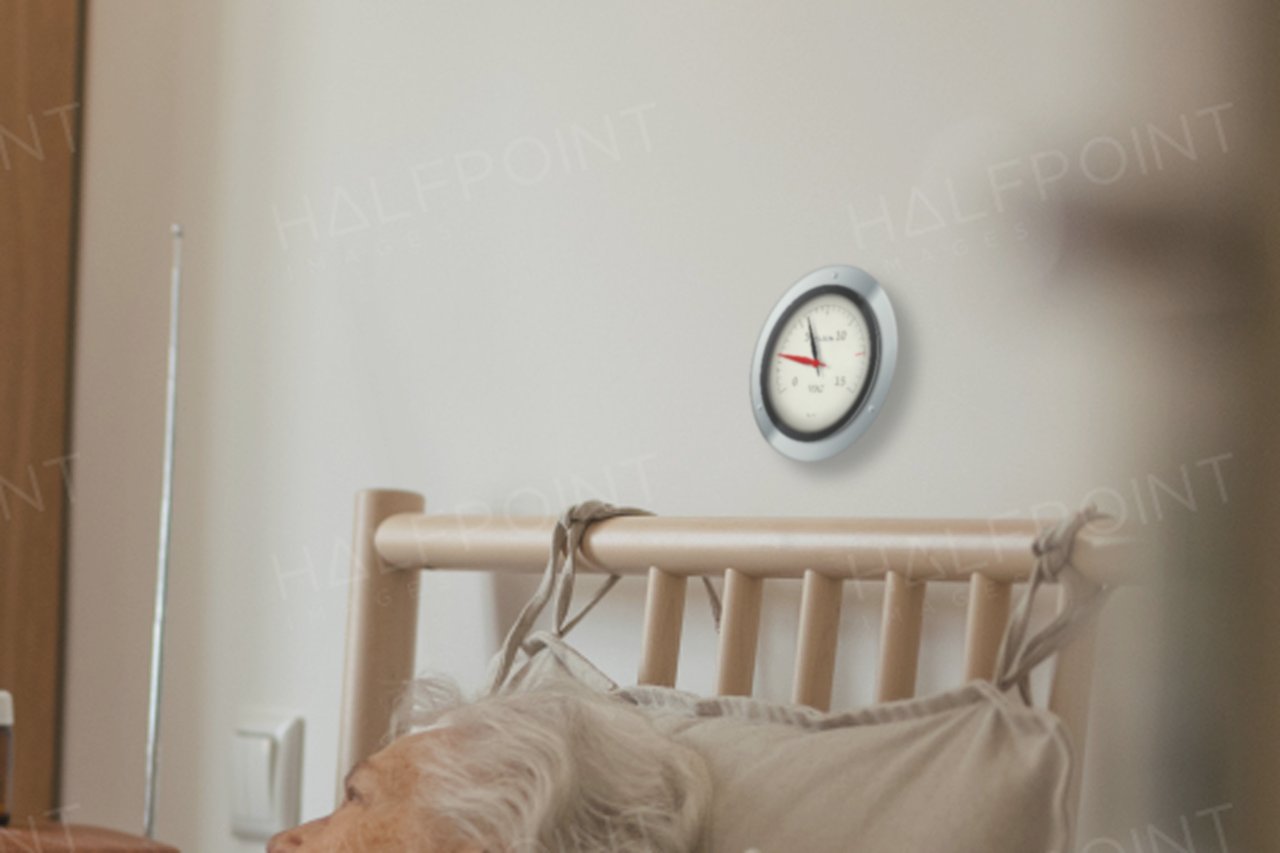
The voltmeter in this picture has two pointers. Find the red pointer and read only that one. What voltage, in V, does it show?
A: 2.5 V
